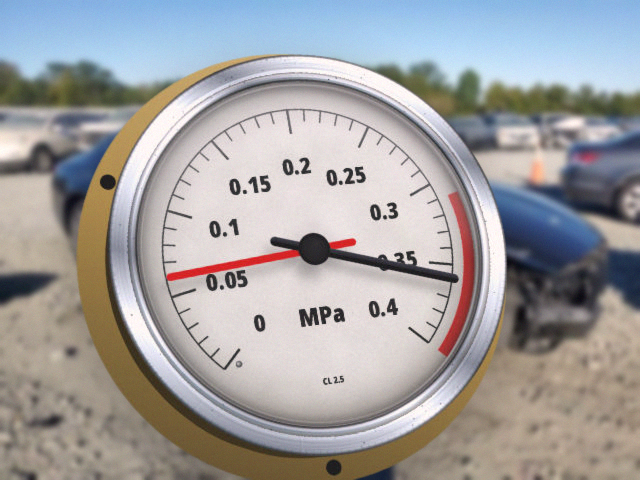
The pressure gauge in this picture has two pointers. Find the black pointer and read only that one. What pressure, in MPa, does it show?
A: 0.36 MPa
